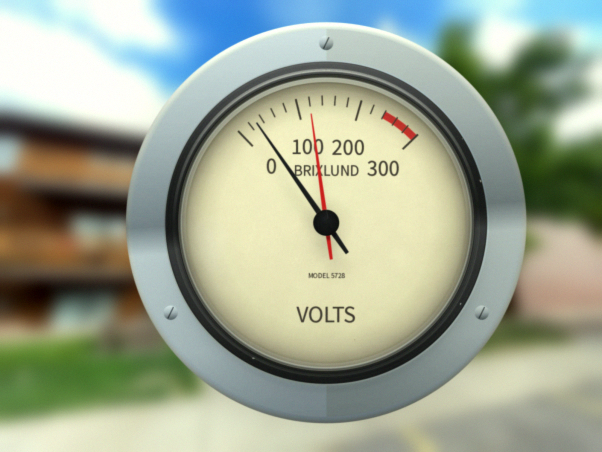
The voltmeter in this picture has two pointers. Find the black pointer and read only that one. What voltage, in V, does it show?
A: 30 V
